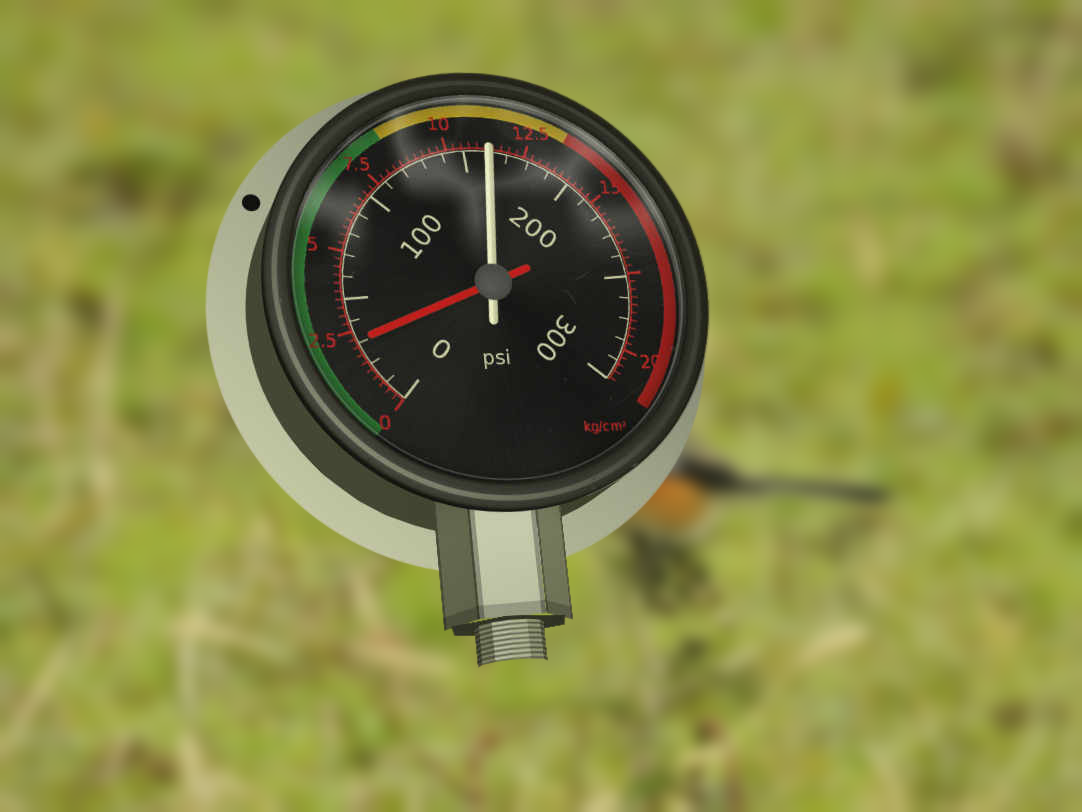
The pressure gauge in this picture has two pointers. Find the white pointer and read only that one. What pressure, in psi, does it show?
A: 160 psi
